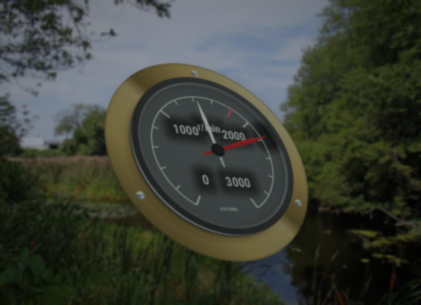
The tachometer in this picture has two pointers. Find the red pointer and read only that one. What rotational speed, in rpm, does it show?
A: 2200 rpm
